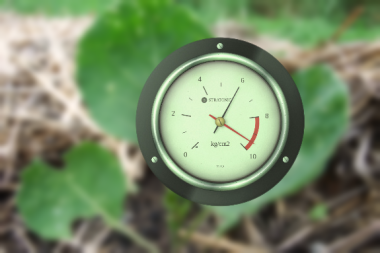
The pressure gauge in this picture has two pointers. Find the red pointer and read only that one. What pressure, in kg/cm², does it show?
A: 9.5 kg/cm²
